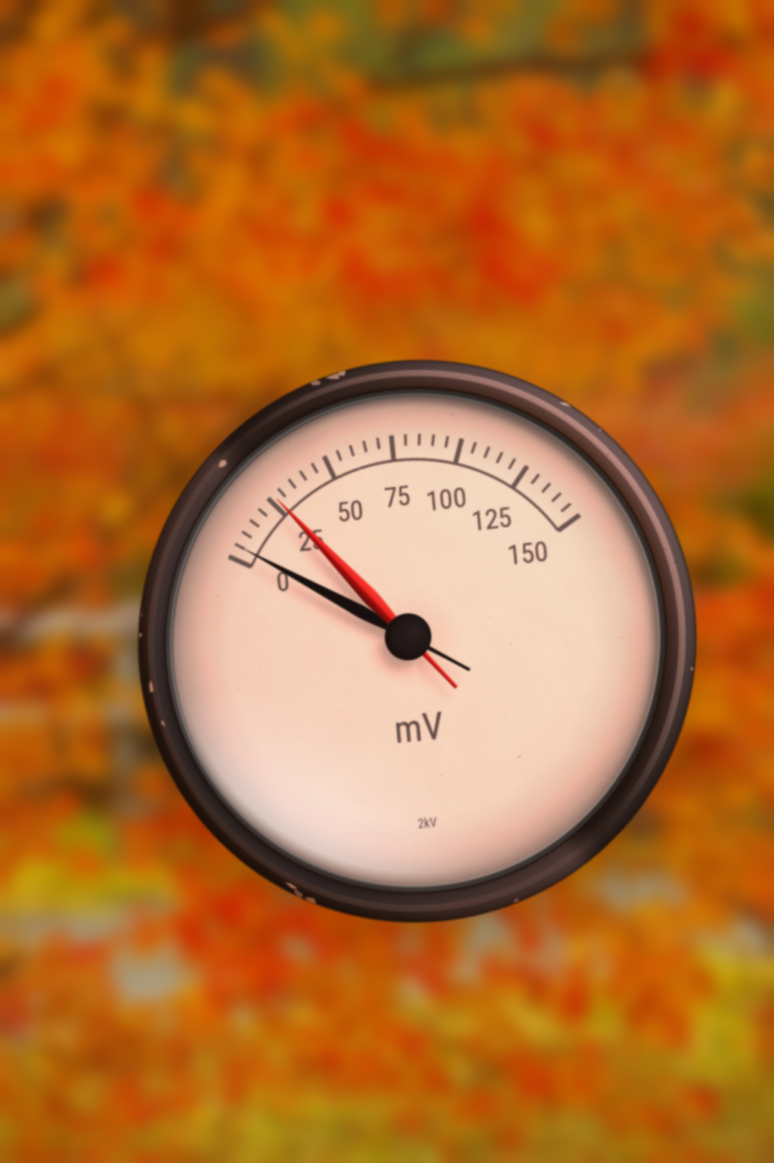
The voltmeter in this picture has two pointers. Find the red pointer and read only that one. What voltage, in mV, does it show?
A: 27.5 mV
